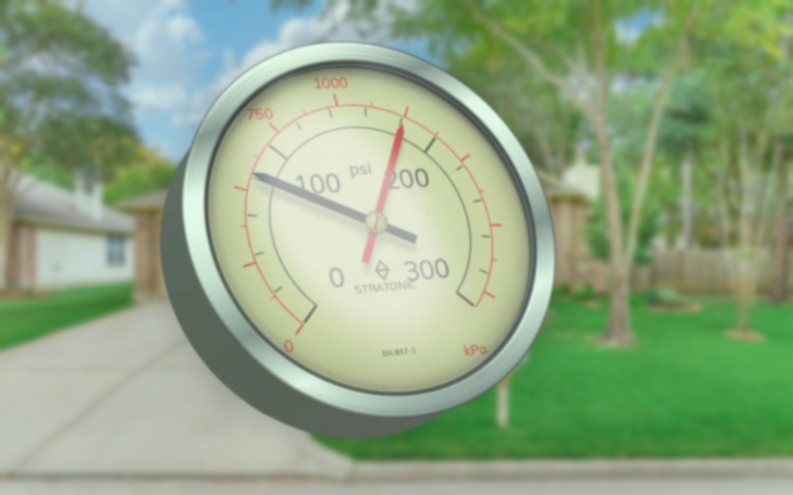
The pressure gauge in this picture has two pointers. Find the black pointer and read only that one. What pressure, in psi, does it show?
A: 80 psi
